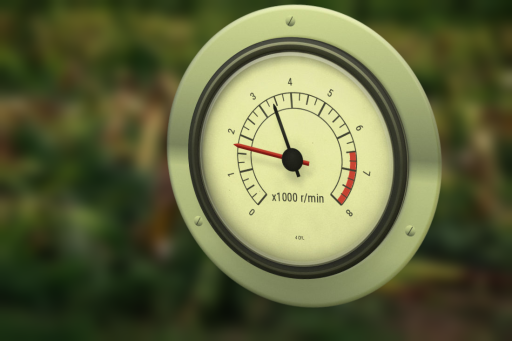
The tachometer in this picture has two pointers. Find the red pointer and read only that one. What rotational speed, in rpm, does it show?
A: 1750 rpm
